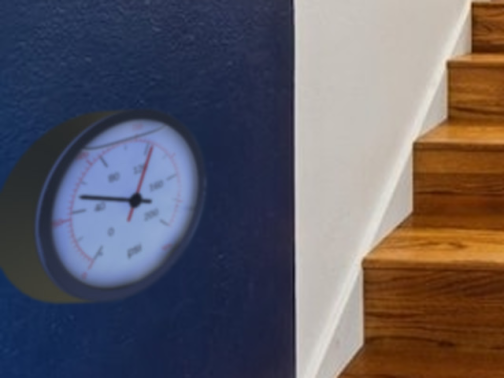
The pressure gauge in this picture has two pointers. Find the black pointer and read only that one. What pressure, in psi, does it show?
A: 50 psi
